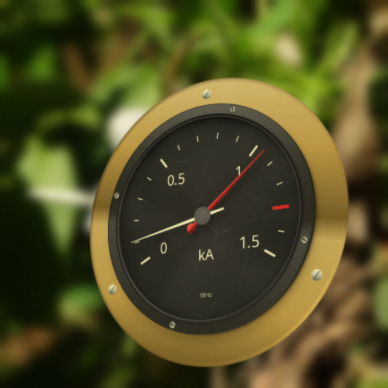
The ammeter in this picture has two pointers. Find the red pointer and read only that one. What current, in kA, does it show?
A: 1.05 kA
